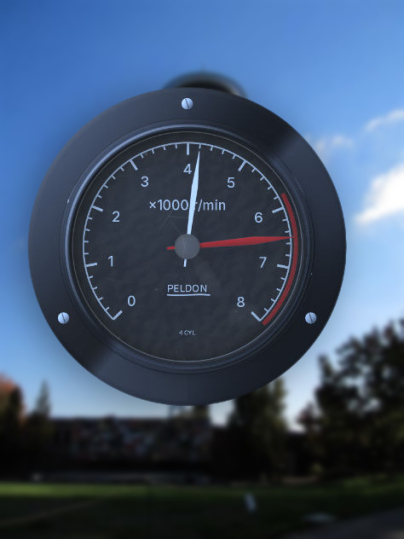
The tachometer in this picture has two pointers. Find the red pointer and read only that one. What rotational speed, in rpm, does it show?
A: 6500 rpm
